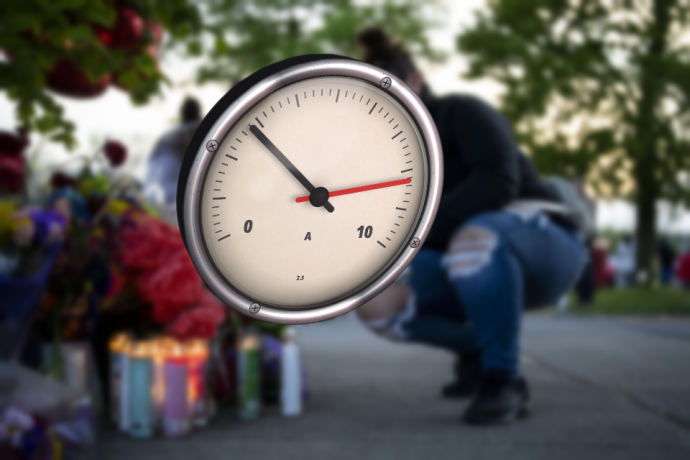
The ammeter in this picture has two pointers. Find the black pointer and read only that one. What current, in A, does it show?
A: 2.8 A
